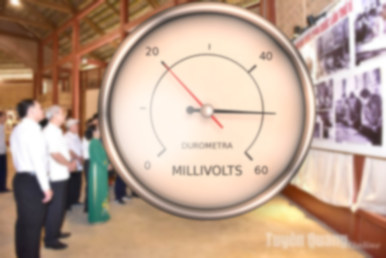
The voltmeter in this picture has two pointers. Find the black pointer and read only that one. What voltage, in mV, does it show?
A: 50 mV
